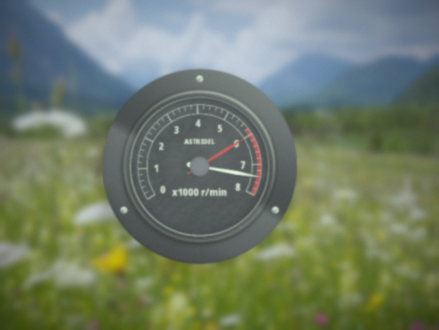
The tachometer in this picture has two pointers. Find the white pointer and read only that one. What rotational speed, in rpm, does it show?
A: 7400 rpm
